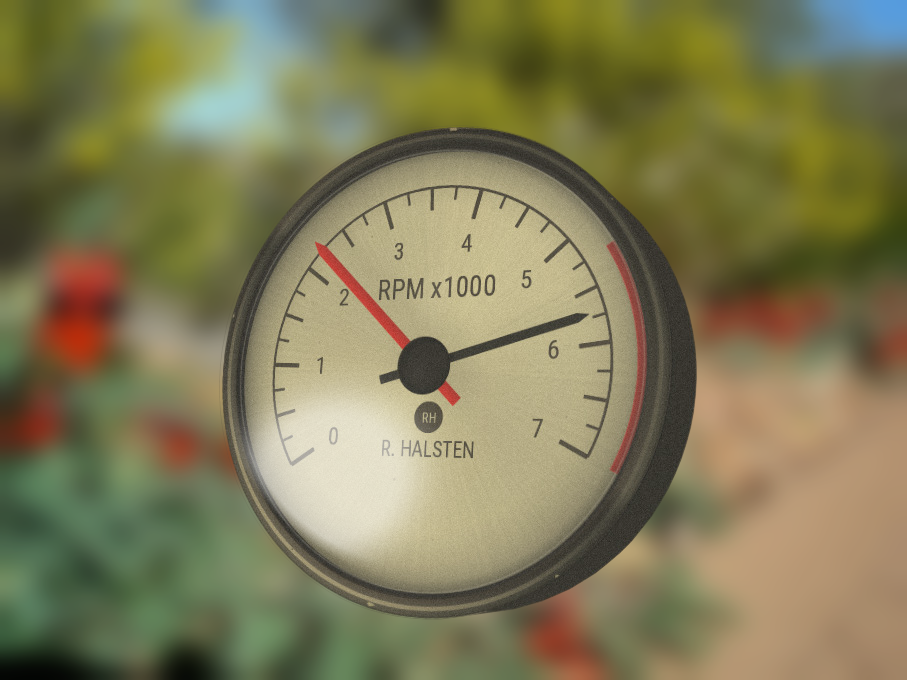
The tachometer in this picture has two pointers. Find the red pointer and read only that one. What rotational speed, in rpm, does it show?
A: 2250 rpm
